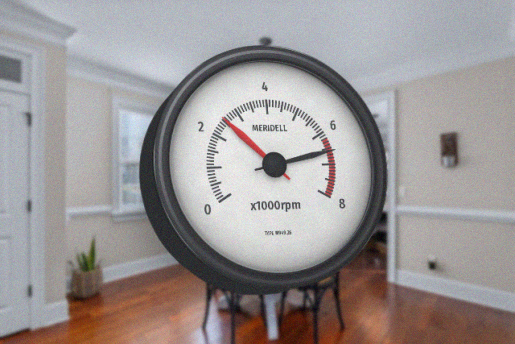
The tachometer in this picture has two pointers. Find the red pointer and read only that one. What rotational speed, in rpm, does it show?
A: 2500 rpm
